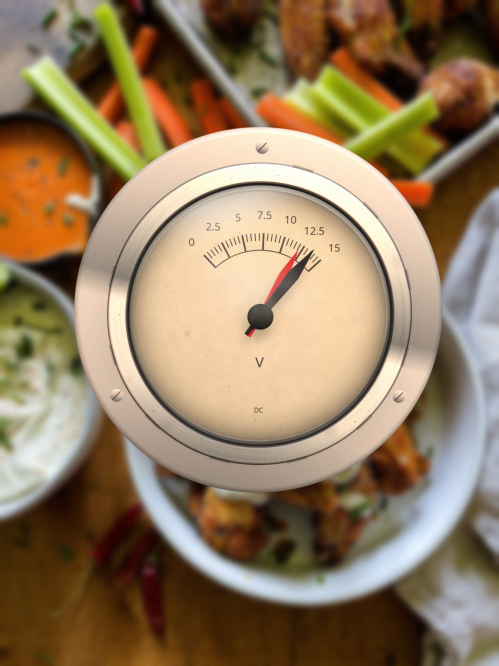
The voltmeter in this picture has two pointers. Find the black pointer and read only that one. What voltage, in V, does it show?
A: 13.5 V
